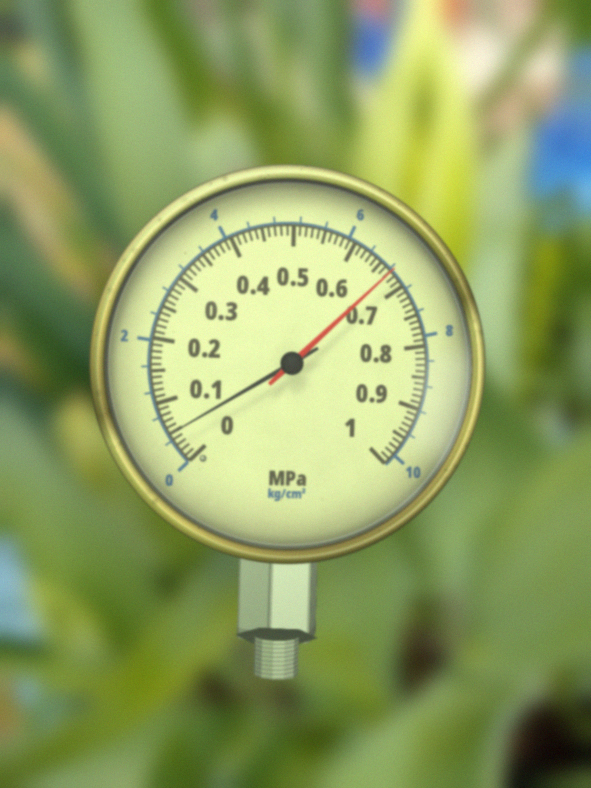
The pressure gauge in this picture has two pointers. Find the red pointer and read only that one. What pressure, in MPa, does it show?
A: 0.67 MPa
